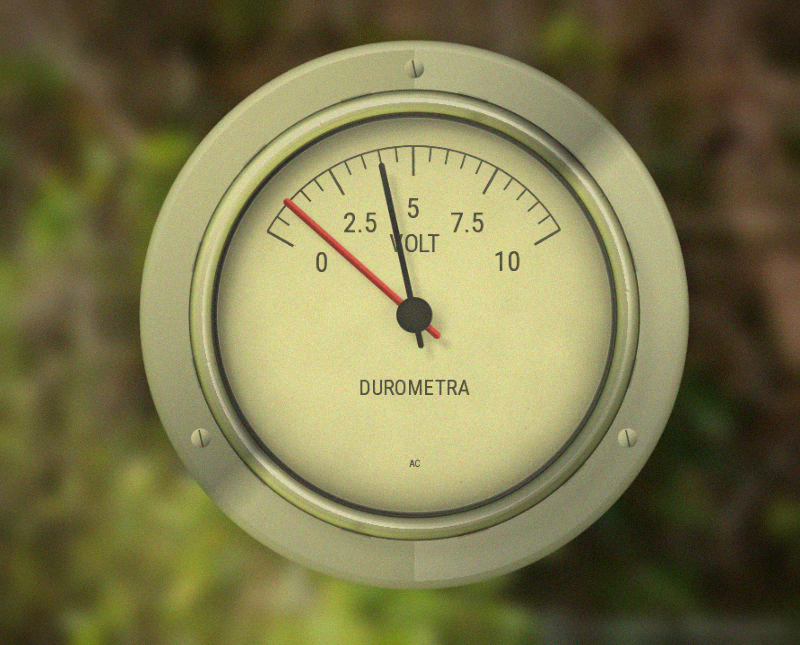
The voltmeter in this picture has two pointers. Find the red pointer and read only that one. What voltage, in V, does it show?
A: 1 V
